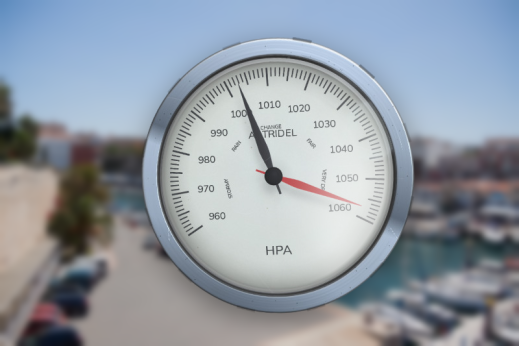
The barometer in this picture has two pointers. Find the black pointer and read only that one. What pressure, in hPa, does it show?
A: 1003 hPa
